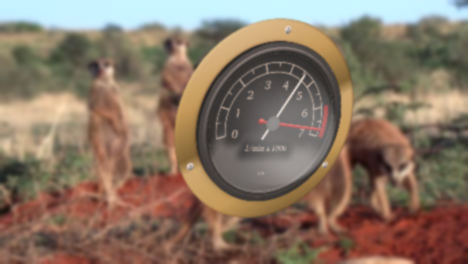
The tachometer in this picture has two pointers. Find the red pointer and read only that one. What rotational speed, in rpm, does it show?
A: 6750 rpm
